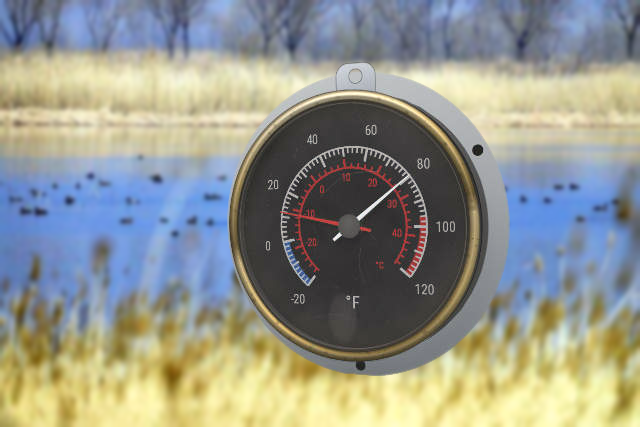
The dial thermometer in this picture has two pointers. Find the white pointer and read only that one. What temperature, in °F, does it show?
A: 80 °F
